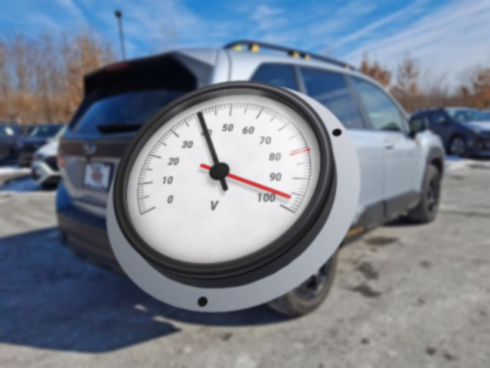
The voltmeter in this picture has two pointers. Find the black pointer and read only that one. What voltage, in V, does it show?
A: 40 V
